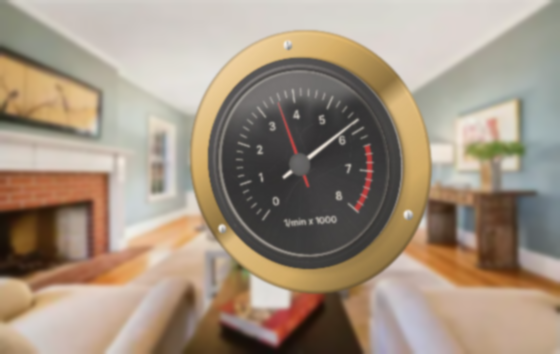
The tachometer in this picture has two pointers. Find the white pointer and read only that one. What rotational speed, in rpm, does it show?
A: 5800 rpm
